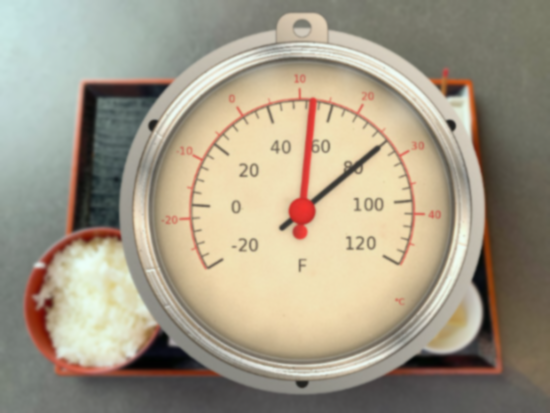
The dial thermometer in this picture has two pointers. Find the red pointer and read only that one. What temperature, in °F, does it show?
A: 54 °F
